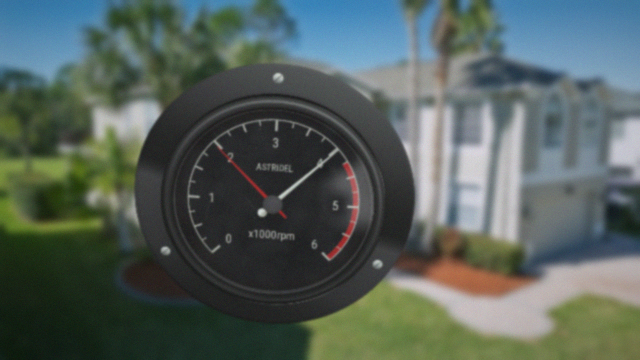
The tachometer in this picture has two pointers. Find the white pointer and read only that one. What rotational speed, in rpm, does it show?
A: 4000 rpm
